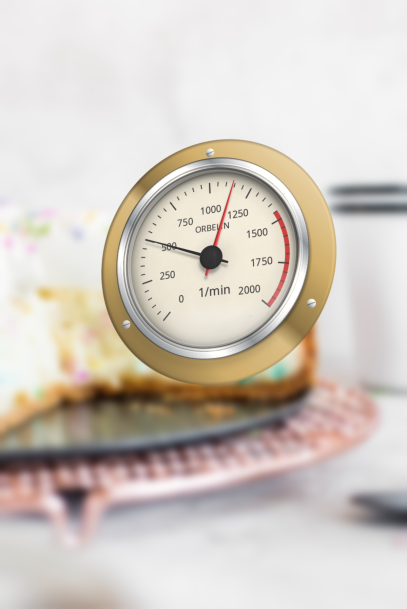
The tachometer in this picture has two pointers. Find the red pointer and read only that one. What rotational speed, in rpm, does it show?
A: 1150 rpm
